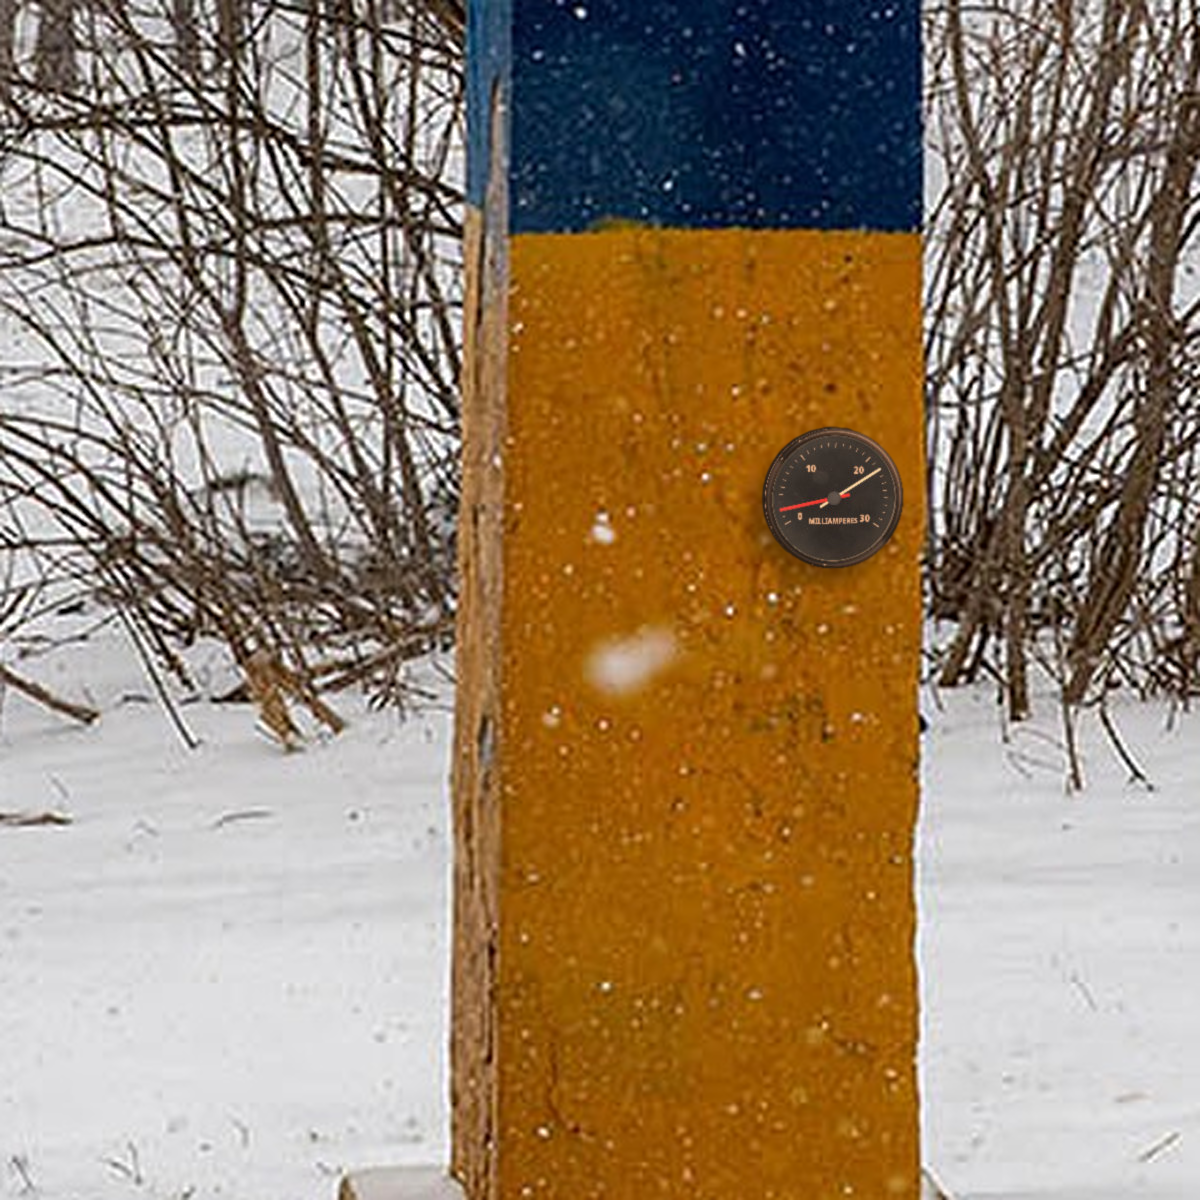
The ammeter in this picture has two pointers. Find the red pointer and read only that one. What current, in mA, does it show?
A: 2 mA
